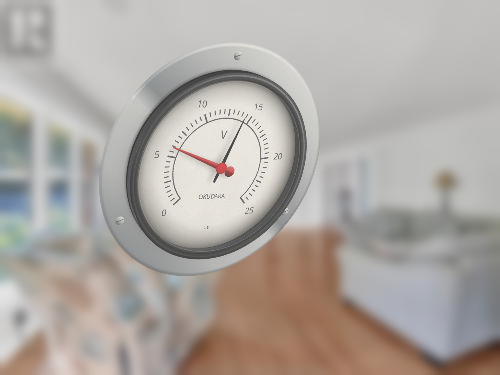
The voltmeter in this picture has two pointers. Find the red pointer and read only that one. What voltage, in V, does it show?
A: 6 V
